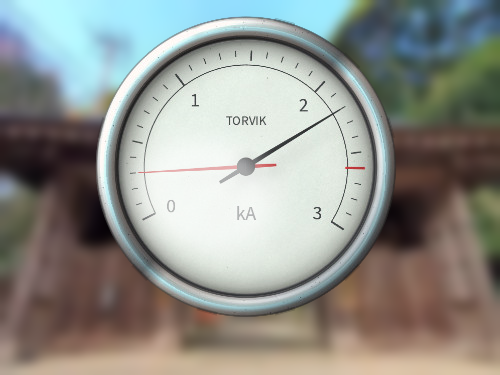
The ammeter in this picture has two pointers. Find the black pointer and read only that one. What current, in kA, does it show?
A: 2.2 kA
